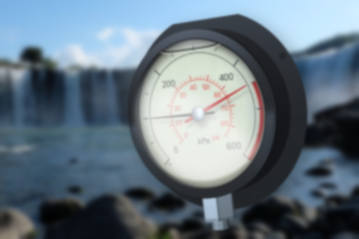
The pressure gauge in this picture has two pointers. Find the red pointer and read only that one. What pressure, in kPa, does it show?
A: 450 kPa
